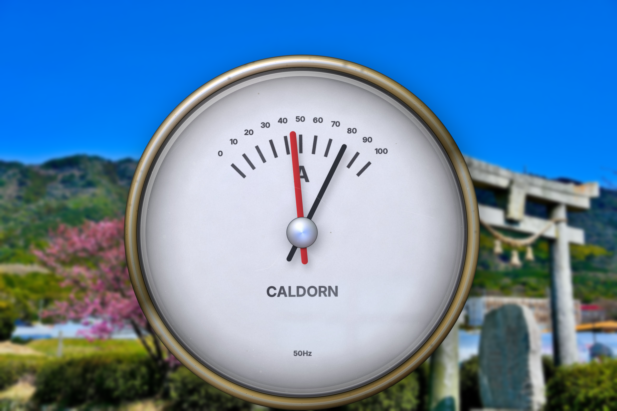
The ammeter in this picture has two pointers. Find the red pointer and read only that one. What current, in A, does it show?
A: 45 A
